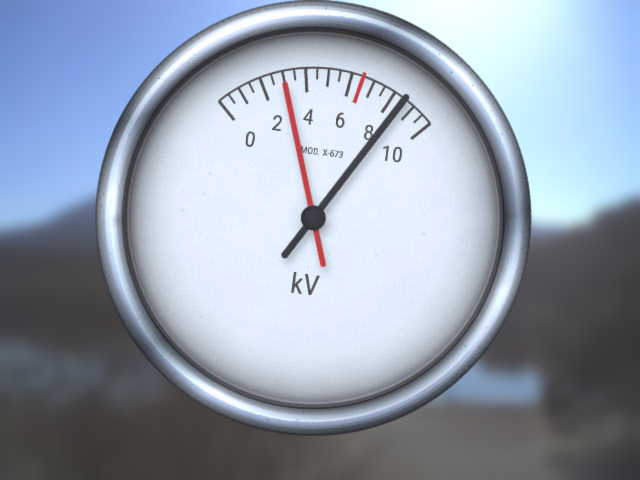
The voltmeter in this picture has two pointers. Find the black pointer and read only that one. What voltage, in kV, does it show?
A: 8.5 kV
